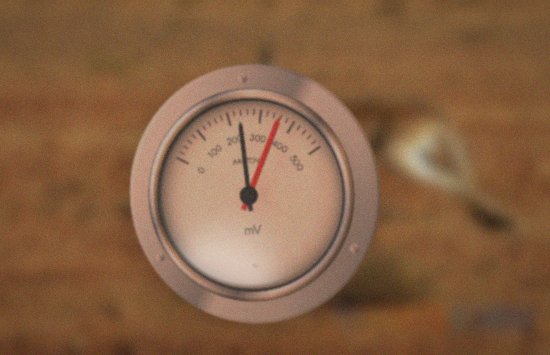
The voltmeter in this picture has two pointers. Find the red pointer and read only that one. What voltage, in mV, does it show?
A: 360 mV
